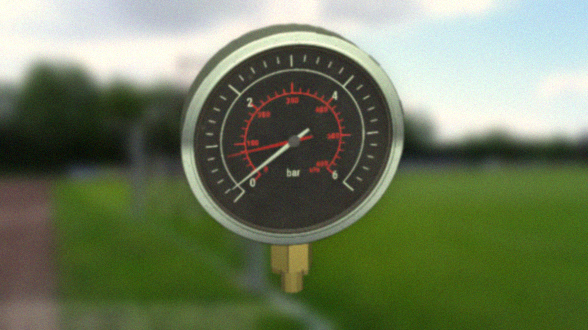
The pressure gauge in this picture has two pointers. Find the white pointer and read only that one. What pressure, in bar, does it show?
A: 0.2 bar
